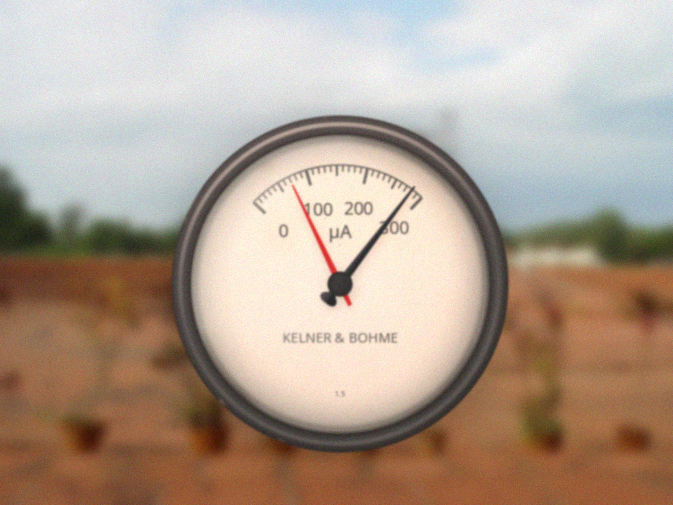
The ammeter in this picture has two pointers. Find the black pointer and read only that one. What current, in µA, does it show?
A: 280 µA
